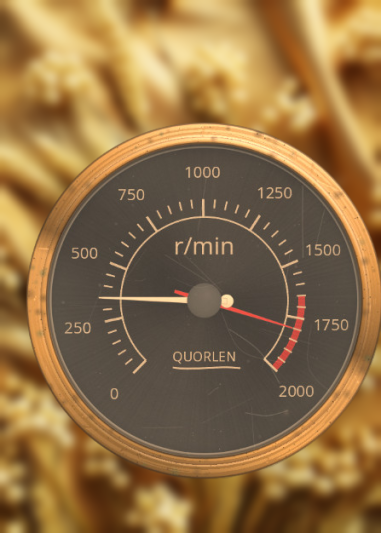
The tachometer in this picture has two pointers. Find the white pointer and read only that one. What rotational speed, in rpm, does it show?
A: 350 rpm
